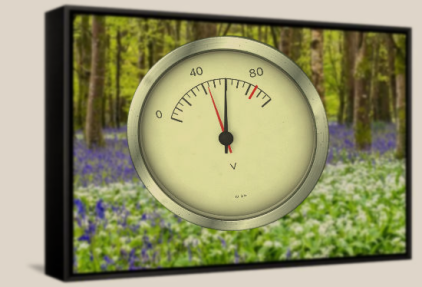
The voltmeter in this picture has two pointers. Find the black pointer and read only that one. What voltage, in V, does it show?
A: 60 V
